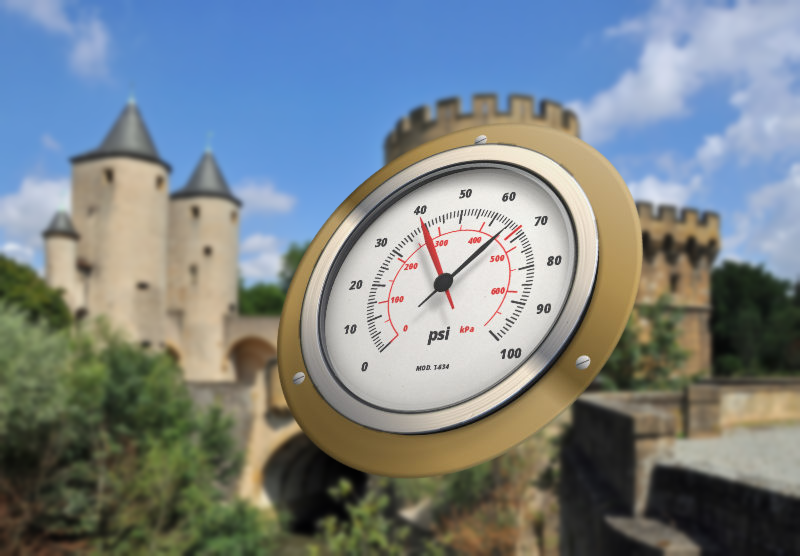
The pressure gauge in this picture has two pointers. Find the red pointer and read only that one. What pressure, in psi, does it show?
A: 40 psi
